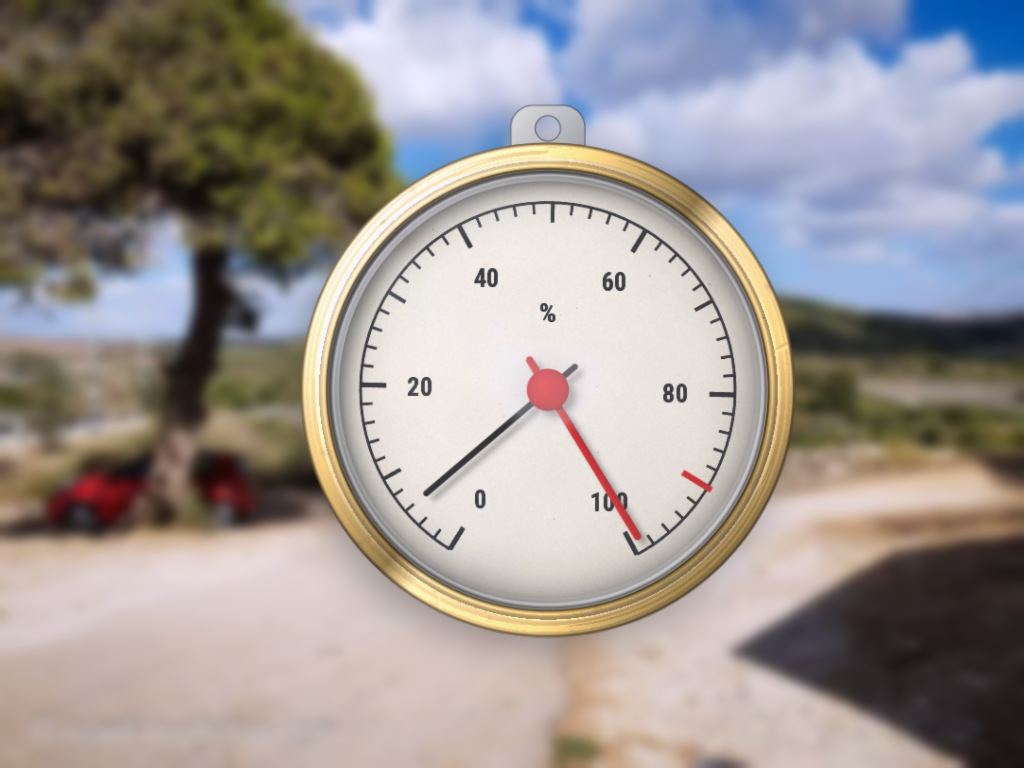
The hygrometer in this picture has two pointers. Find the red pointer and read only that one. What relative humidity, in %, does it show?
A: 99 %
